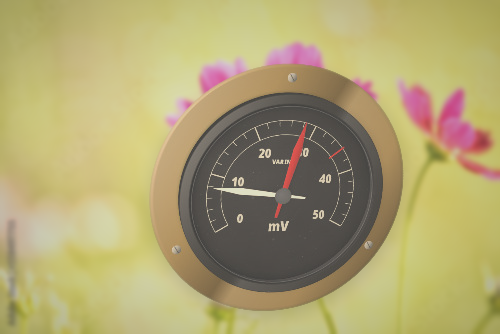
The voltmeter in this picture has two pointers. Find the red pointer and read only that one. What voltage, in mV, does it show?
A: 28 mV
